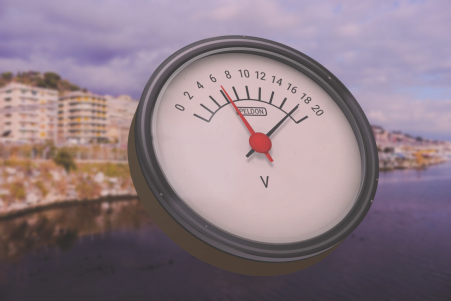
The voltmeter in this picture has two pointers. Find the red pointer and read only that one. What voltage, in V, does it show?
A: 6 V
